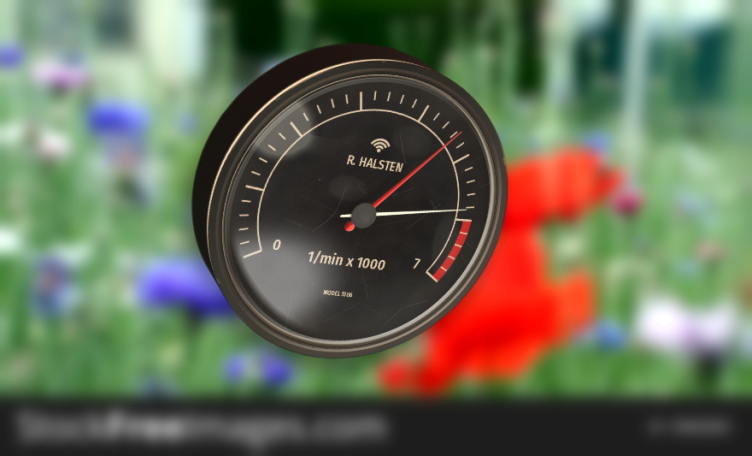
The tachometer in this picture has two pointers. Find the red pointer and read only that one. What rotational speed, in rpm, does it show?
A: 4600 rpm
